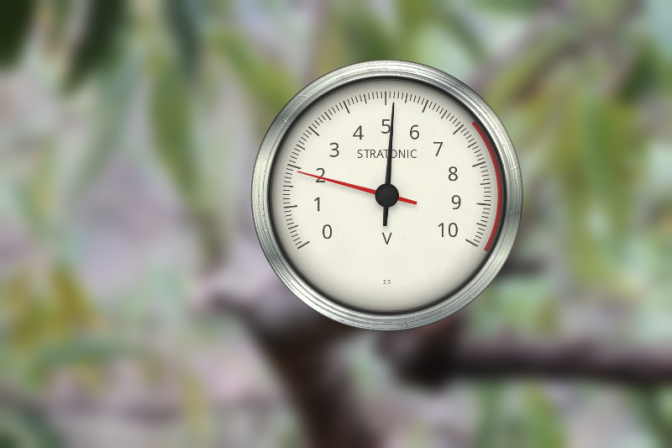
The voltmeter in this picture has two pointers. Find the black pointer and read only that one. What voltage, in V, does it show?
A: 5.2 V
